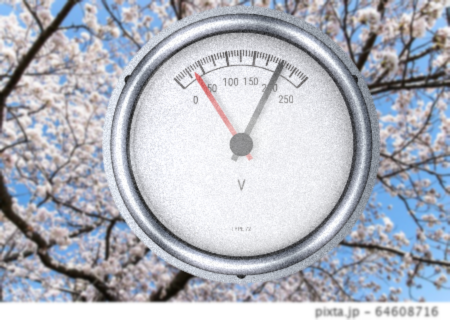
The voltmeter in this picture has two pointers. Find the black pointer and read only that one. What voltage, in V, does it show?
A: 200 V
